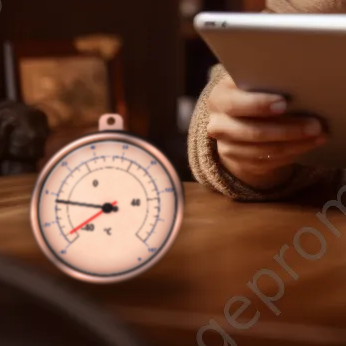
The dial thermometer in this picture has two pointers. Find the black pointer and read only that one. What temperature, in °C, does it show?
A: -20 °C
